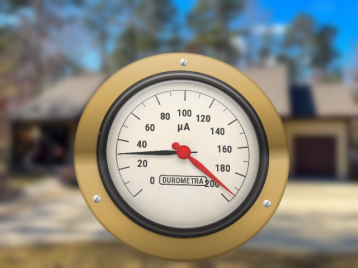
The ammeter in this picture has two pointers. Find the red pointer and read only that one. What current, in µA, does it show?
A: 195 µA
